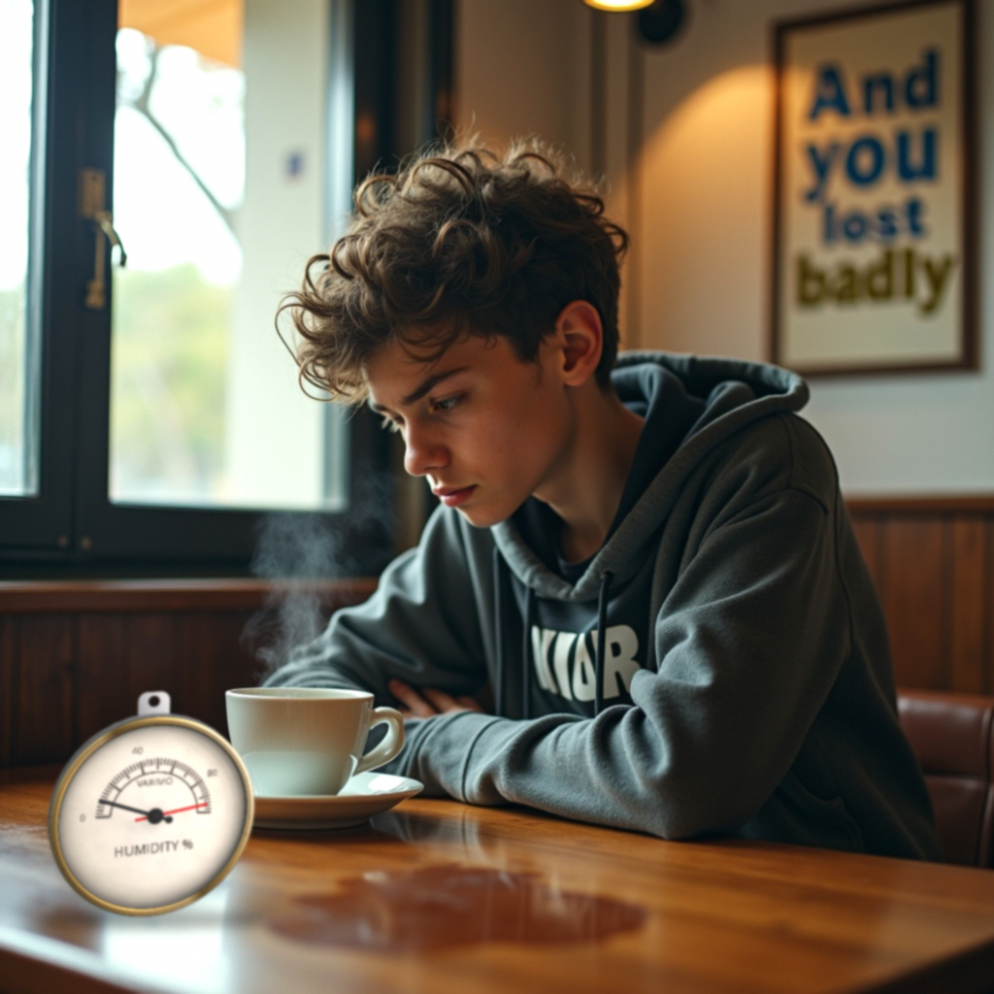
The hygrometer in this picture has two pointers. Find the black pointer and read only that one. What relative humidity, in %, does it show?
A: 10 %
